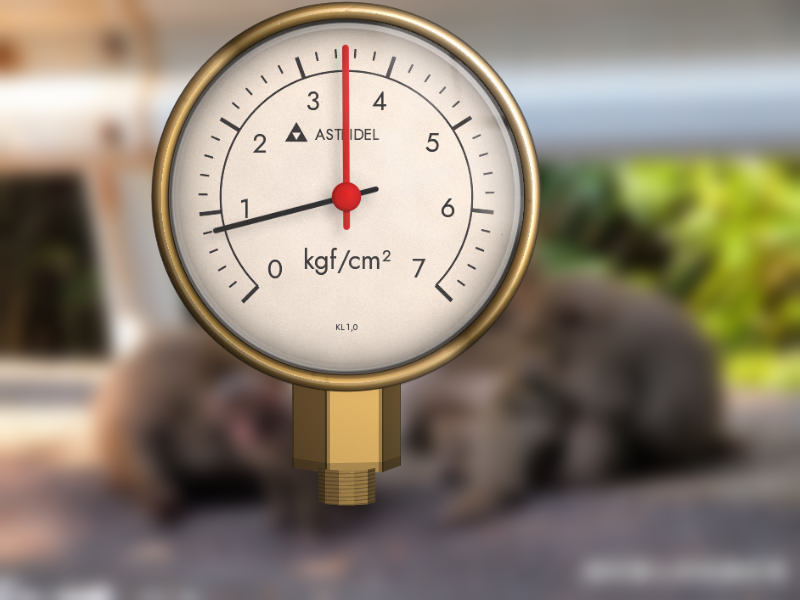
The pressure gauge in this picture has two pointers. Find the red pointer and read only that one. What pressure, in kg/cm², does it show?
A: 3.5 kg/cm²
